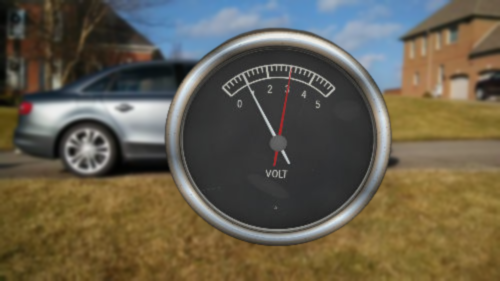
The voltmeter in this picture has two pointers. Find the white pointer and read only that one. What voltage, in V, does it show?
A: 1 V
